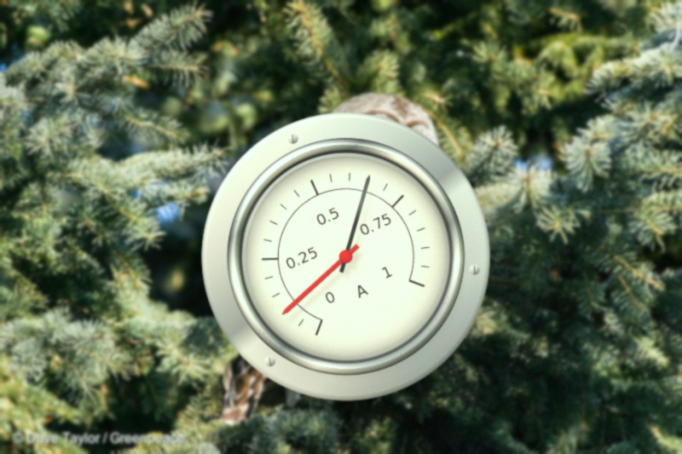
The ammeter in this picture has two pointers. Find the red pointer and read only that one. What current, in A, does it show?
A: 0.1 A
